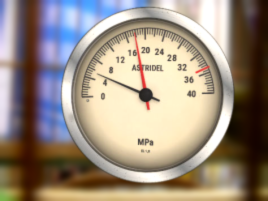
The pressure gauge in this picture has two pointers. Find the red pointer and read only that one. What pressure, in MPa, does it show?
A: 18 MPa
